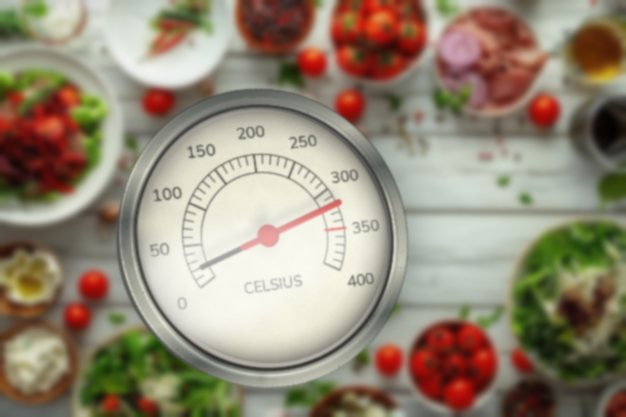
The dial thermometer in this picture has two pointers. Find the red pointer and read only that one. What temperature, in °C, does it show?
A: 320 °C
